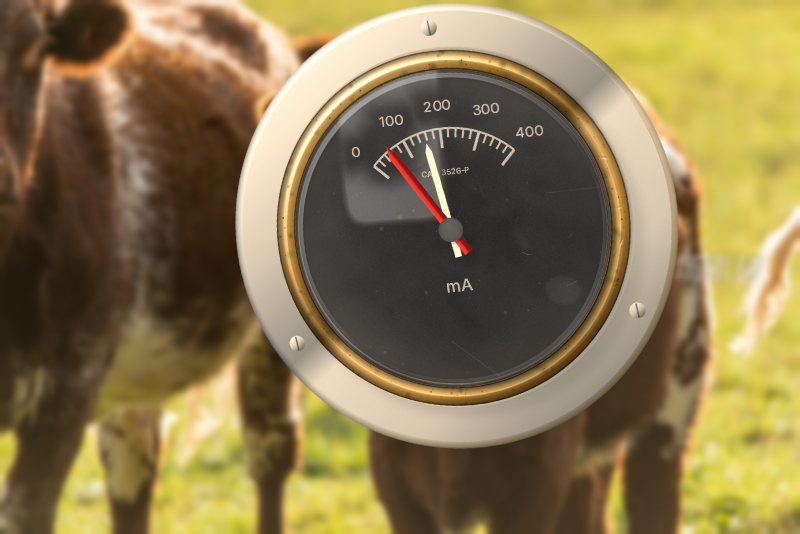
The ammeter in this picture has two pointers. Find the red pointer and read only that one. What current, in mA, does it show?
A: 60 mA
